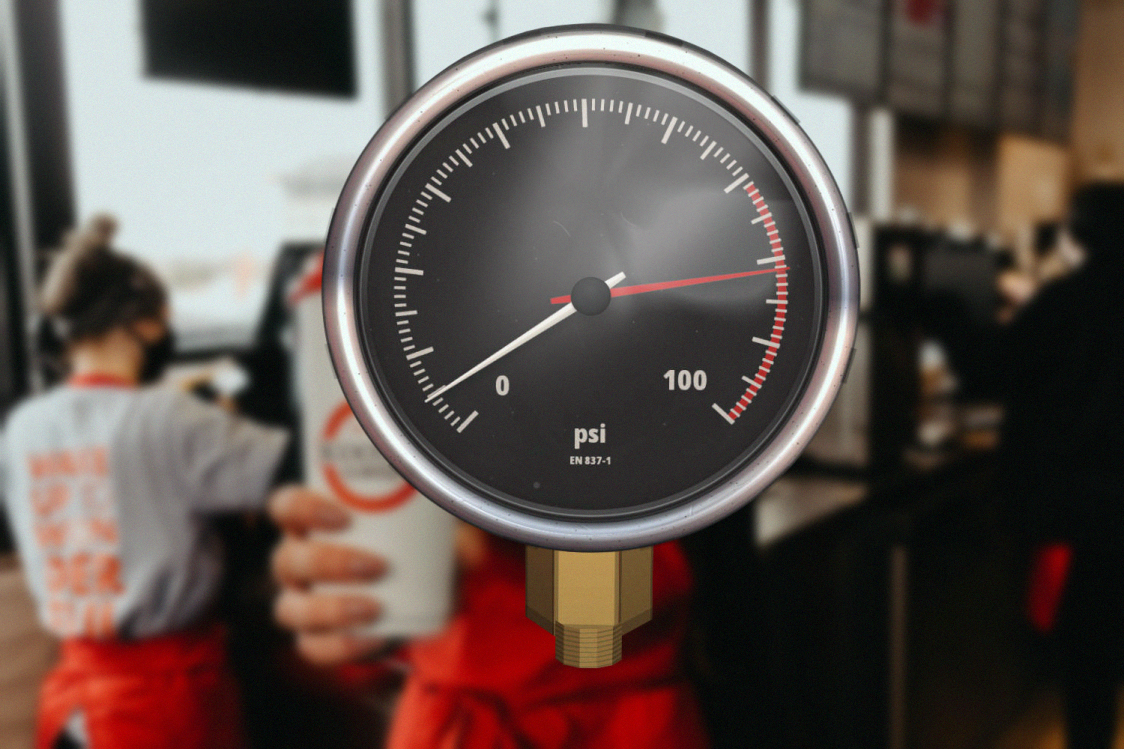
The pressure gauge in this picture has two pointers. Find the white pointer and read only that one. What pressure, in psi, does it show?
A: 5 psi
